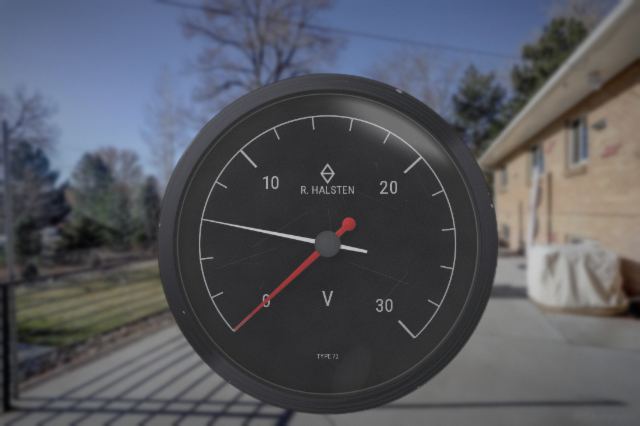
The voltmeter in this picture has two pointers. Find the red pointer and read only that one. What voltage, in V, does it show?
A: 0 V
